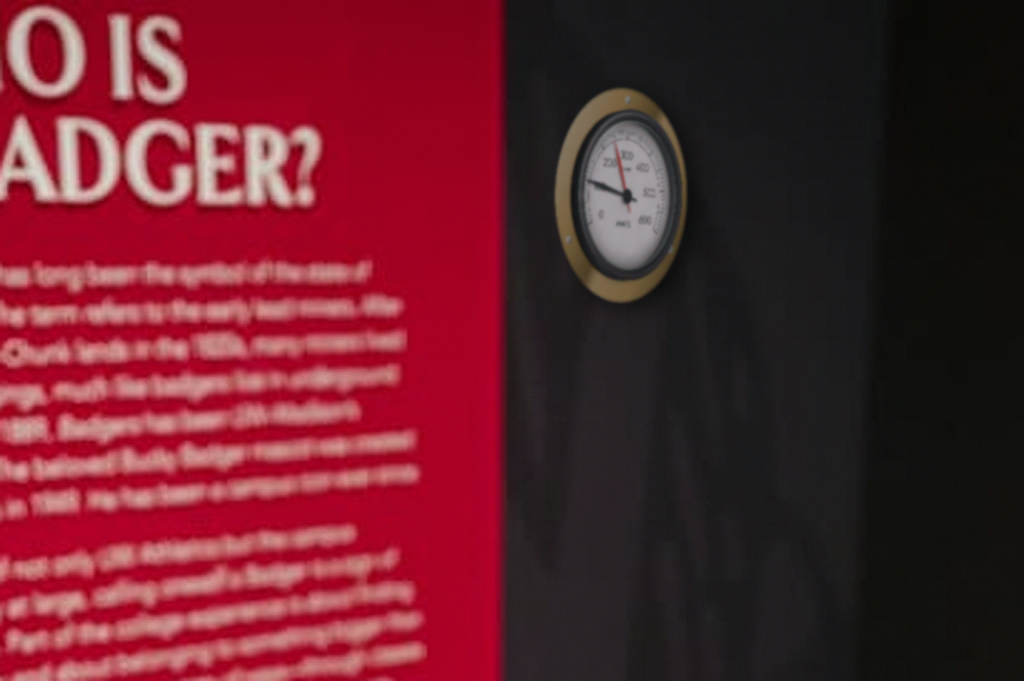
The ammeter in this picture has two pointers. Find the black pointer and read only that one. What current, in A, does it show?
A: 100 A
